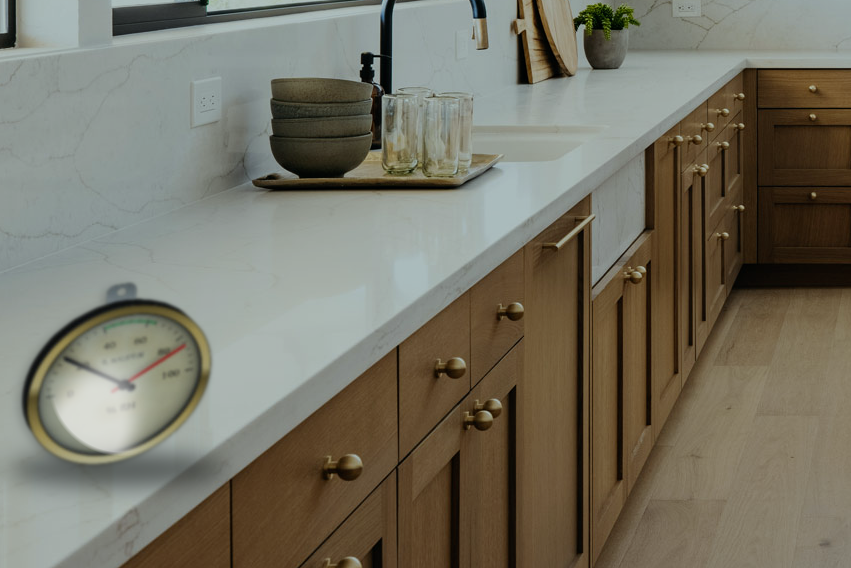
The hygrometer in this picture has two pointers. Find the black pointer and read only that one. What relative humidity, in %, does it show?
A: 20 %
